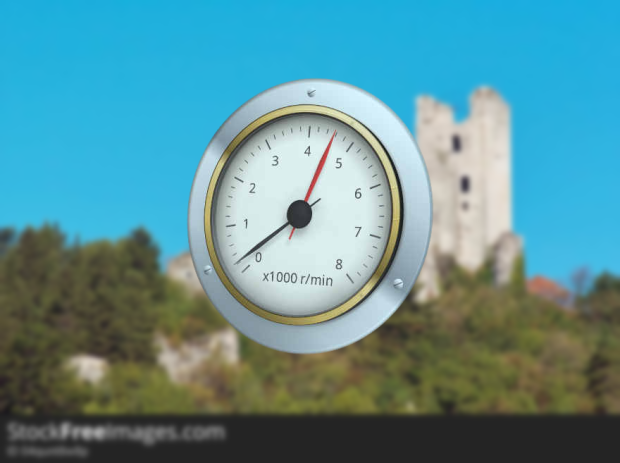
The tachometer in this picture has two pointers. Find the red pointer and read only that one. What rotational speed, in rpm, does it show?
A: 4600 rpm
